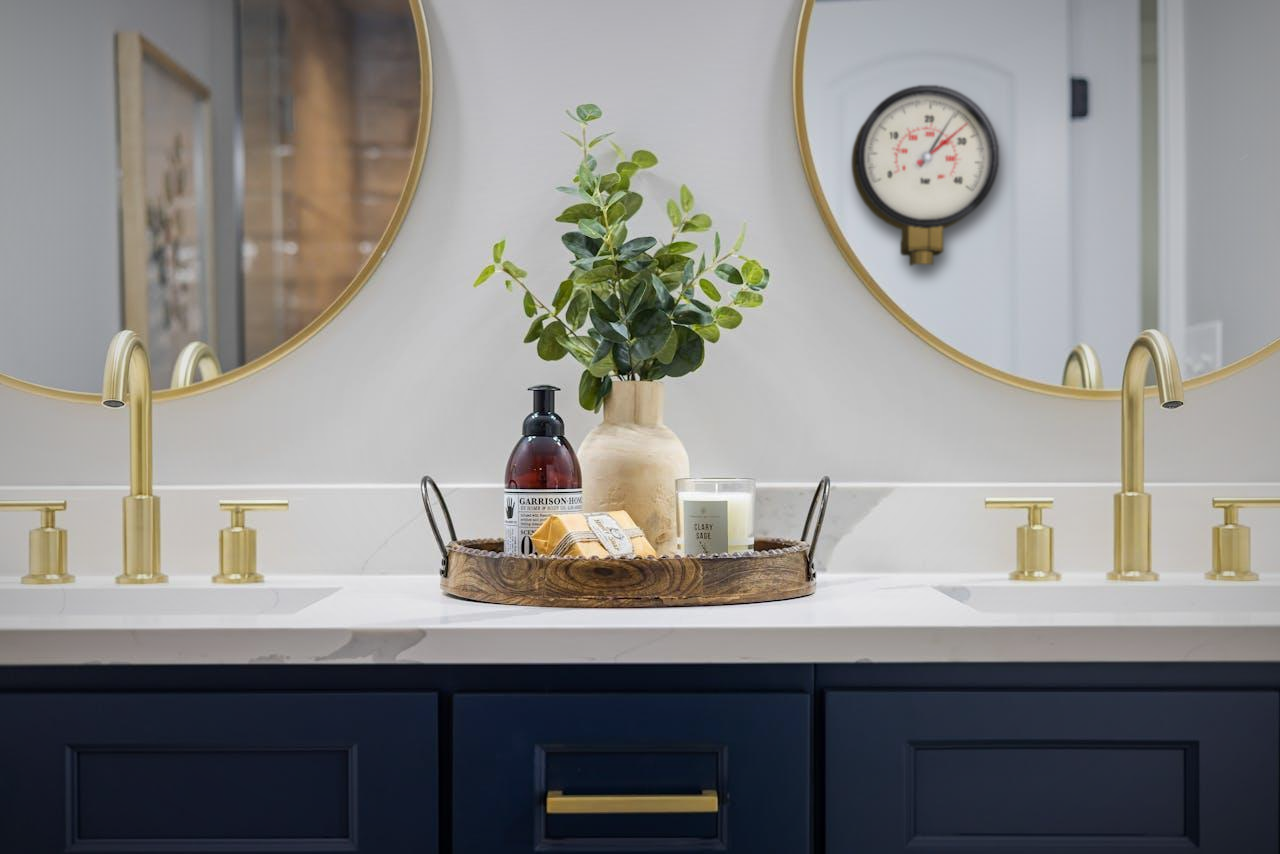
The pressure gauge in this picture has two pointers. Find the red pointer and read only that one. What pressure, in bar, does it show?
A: 27.5 bar
